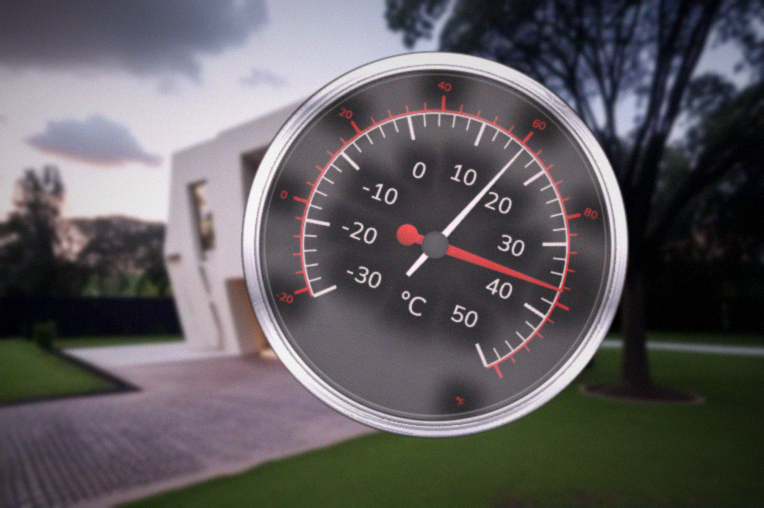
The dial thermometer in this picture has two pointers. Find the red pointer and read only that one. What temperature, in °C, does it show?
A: 36 °C
